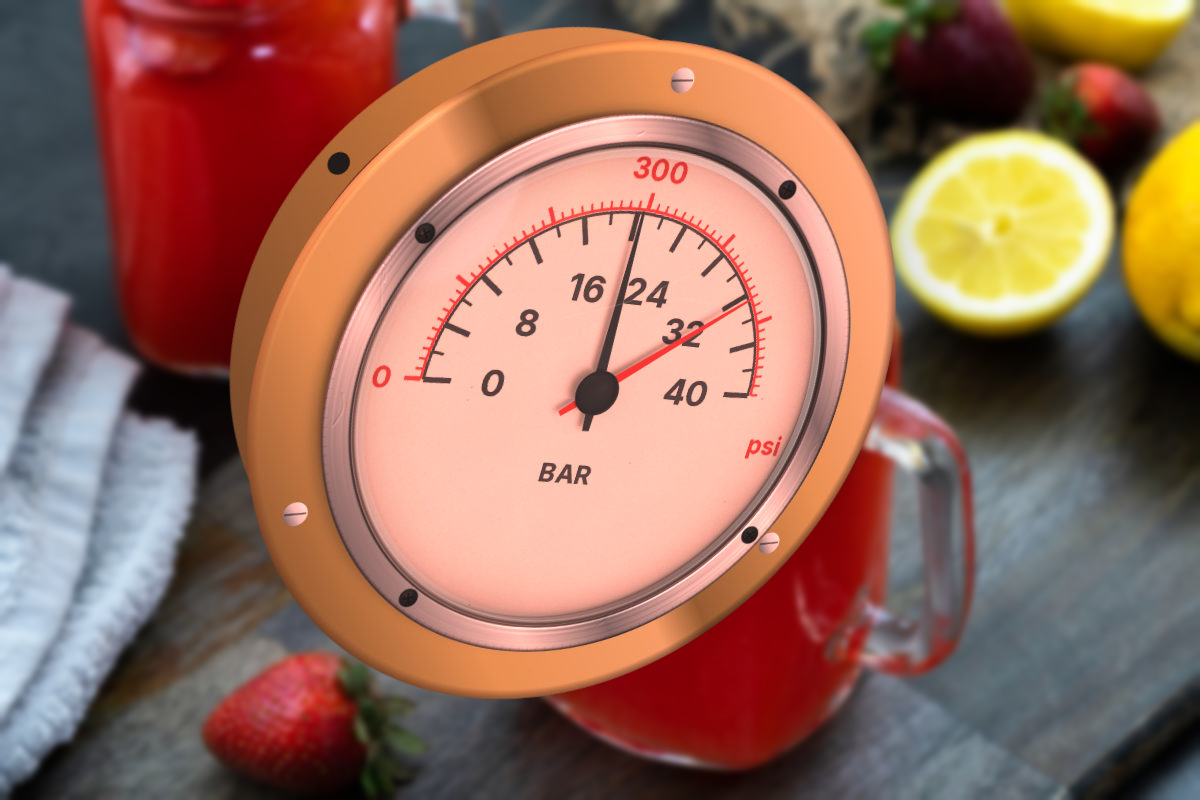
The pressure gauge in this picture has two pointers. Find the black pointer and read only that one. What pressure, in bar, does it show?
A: 20 bar
